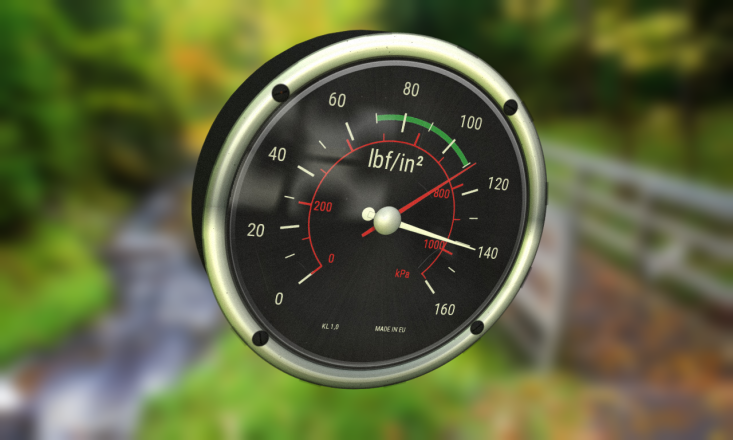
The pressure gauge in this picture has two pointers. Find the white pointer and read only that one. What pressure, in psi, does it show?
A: 140 psi
